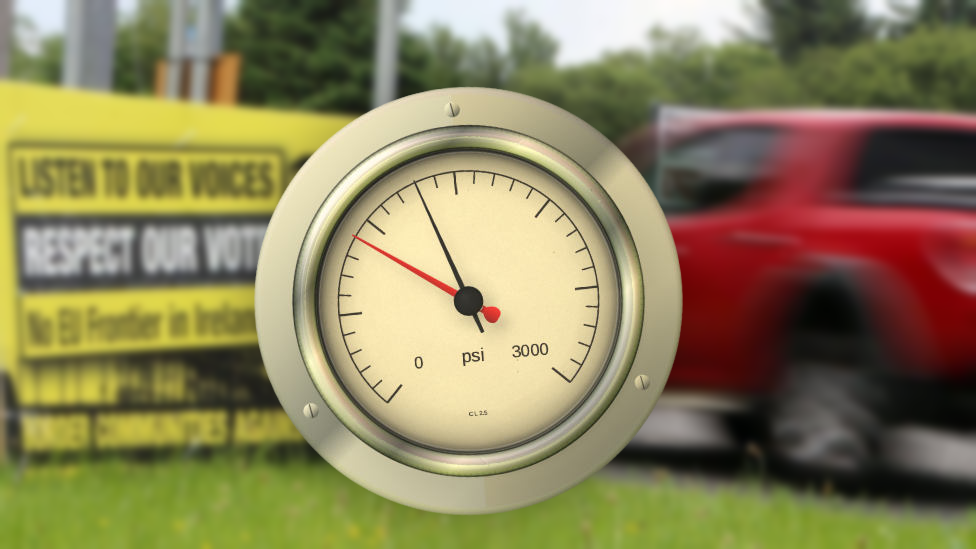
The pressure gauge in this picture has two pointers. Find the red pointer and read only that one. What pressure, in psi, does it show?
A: 900 psi
